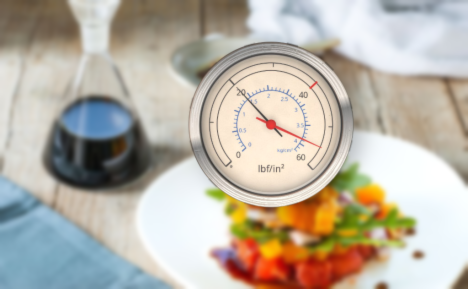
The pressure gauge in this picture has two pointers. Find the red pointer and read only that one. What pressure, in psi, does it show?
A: 55 psi
